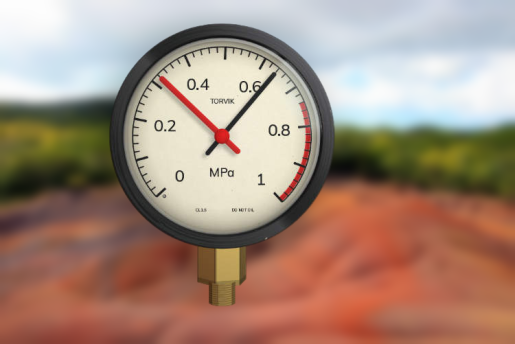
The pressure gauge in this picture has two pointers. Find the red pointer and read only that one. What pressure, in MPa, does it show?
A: 0.32 MPa
